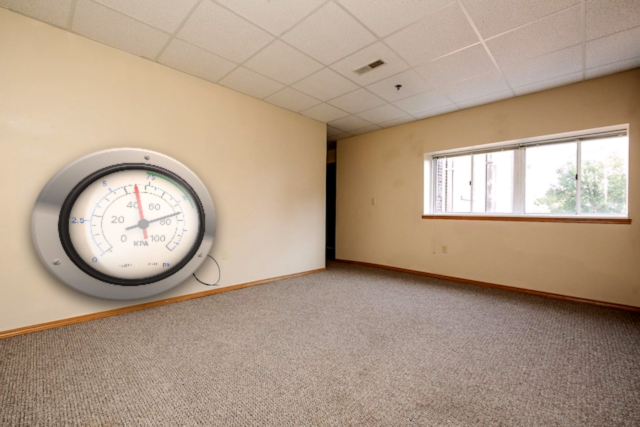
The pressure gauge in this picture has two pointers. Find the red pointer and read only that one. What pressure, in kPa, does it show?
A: 45 kPa
